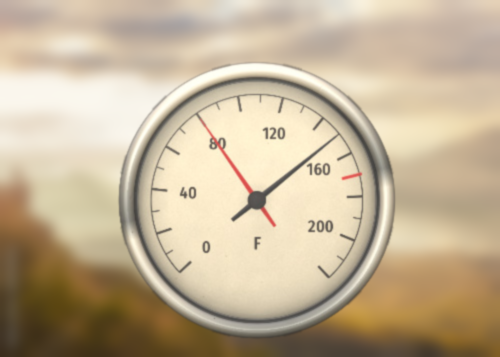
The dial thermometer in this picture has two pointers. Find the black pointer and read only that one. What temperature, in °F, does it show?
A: 150 °F
